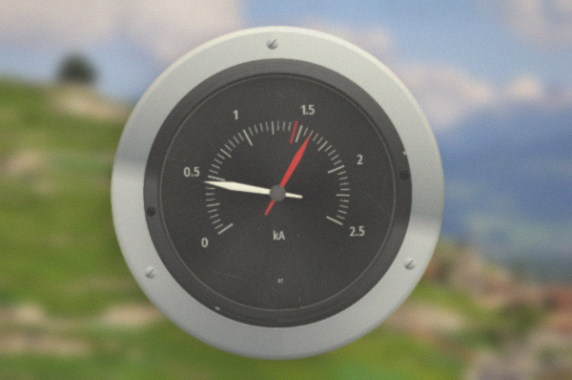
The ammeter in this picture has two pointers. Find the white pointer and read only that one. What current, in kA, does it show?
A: 0.45 kA
